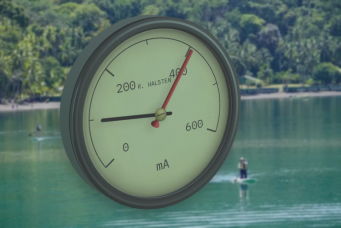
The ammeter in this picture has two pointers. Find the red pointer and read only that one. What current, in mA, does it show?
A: 400 mA
